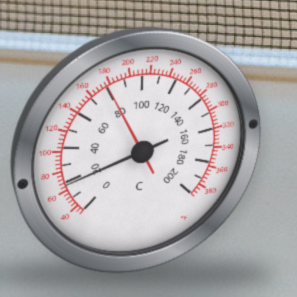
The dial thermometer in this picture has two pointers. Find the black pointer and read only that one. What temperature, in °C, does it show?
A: 20 °C
